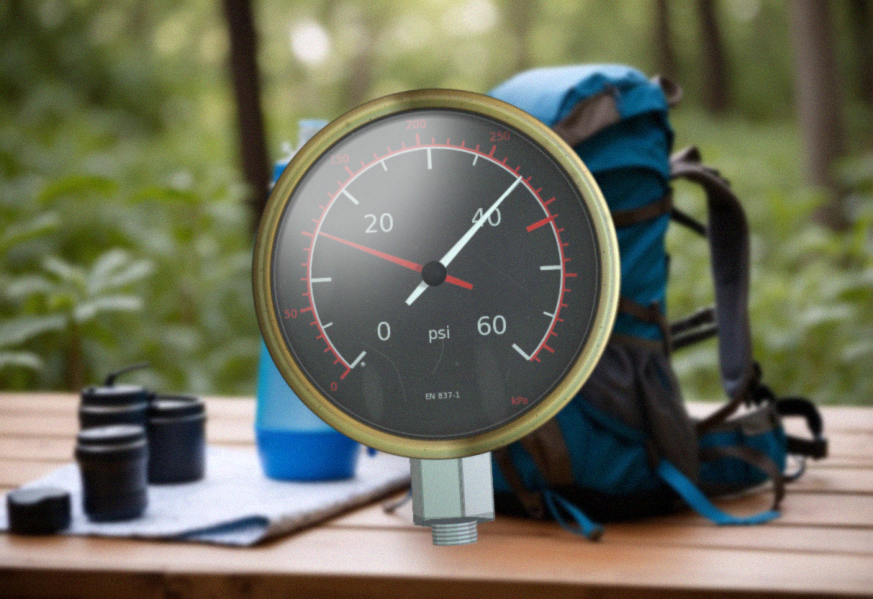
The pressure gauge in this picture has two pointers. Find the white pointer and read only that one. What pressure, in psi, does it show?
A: 40 psi
